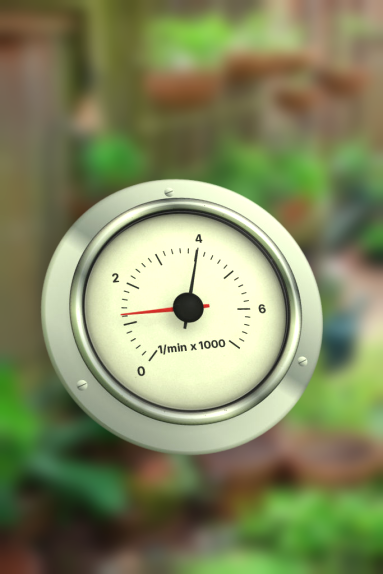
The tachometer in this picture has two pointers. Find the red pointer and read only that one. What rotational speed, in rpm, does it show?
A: 1200 rpm
